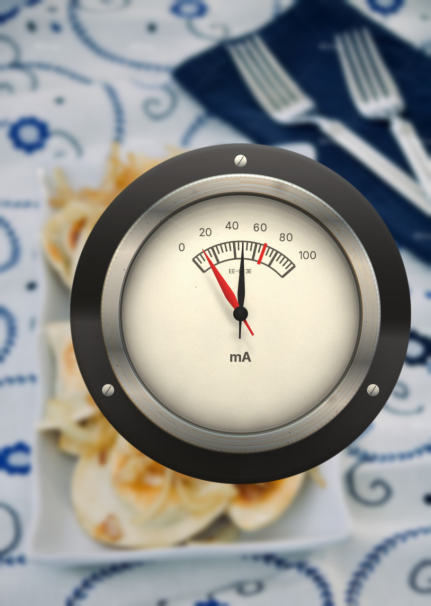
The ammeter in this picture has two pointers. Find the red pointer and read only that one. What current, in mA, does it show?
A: 12 mA
